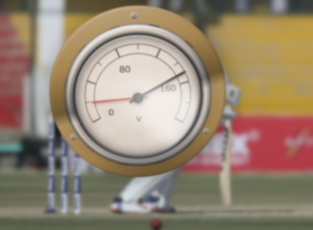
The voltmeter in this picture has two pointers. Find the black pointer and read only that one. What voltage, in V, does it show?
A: 150 V
